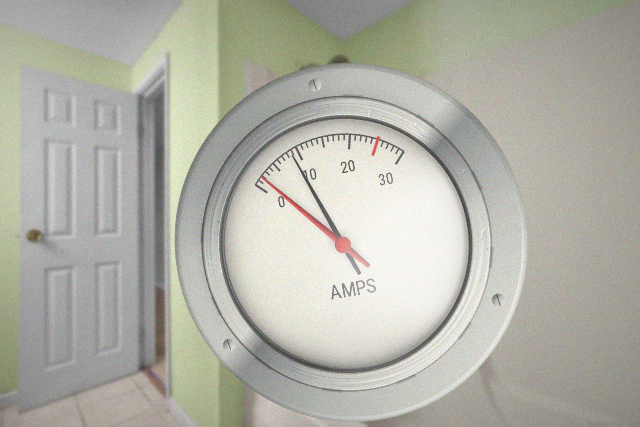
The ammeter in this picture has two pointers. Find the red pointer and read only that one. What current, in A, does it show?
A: 2 A
